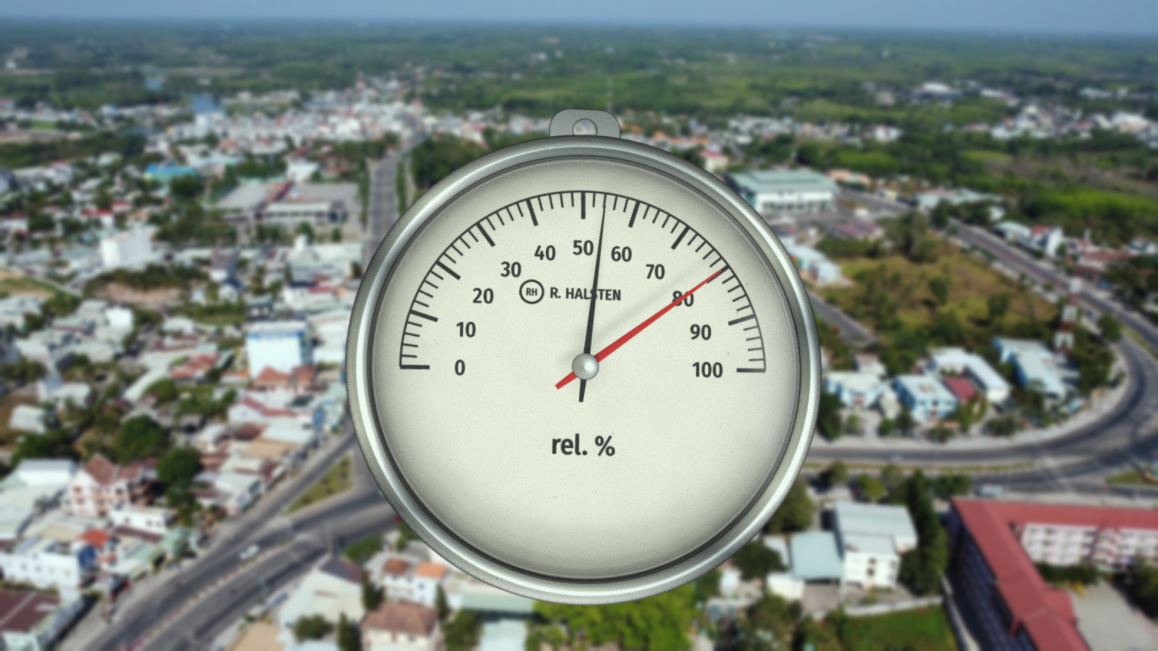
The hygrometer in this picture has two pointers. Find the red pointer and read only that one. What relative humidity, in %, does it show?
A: 80 %
